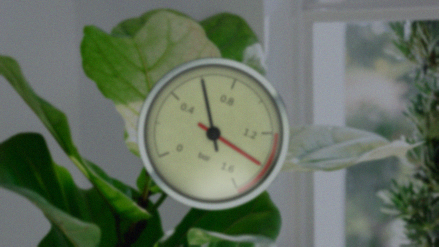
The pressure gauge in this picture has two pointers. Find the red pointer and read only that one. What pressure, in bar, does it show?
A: 1.4 bar
